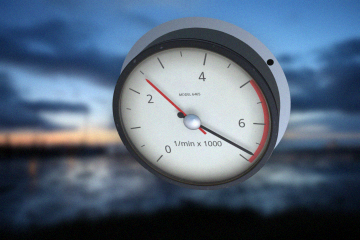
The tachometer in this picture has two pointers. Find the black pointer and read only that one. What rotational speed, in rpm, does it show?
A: 6750 rpm
